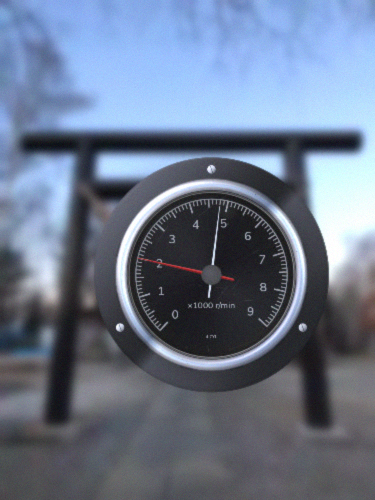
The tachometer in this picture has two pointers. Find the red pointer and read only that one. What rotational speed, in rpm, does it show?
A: 2000 rpm
